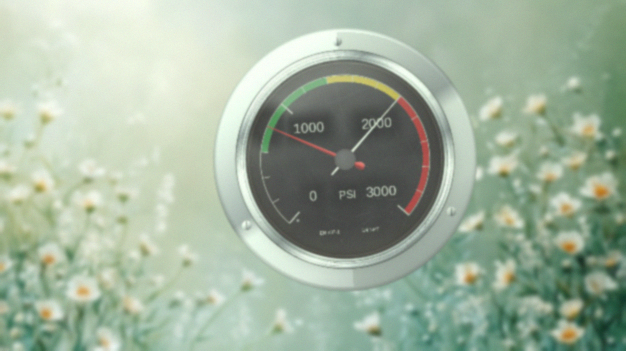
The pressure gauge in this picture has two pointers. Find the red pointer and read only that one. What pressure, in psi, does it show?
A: 800 psi
